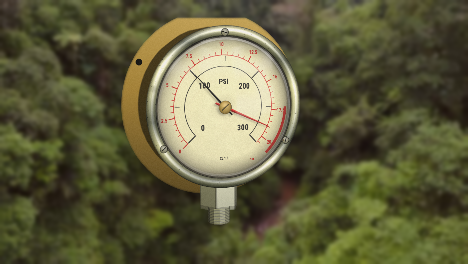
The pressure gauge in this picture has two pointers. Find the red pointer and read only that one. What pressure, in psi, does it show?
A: 275 psi
